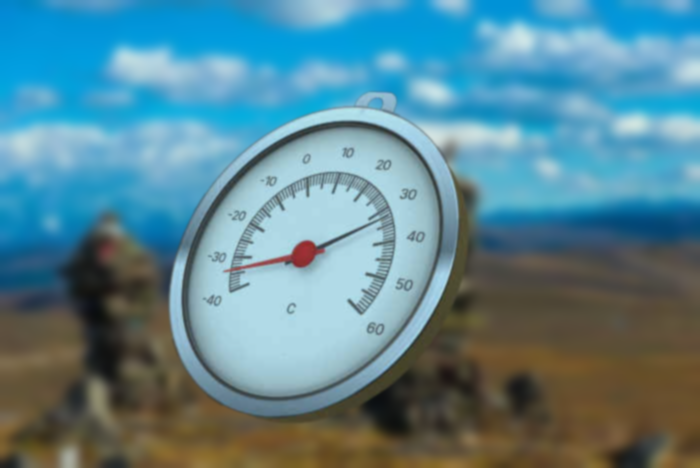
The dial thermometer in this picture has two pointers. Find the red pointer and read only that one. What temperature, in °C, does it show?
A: -35 °C
